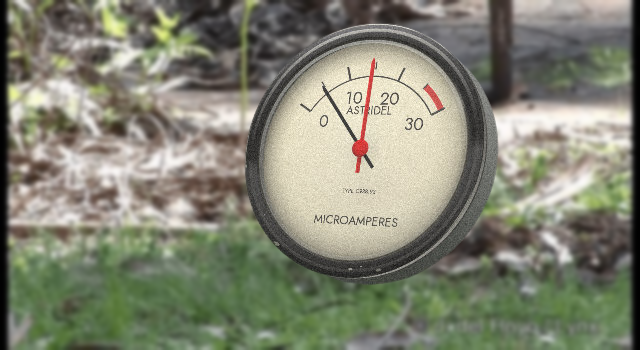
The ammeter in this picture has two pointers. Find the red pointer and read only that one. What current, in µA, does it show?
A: 15 µA
